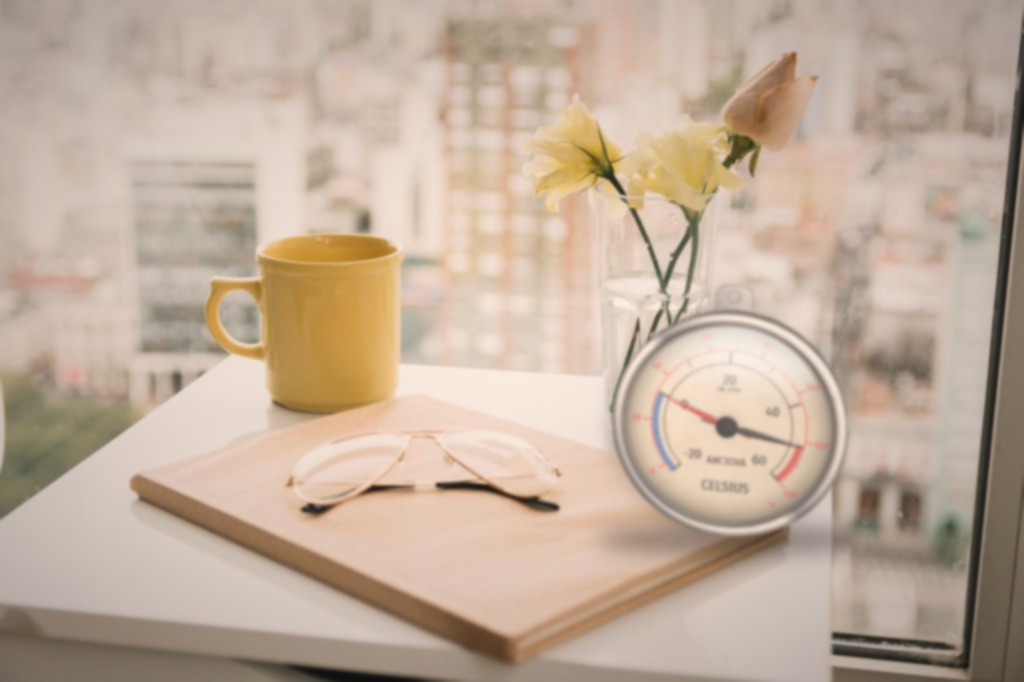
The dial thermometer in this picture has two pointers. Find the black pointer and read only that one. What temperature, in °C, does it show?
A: 50 °C
